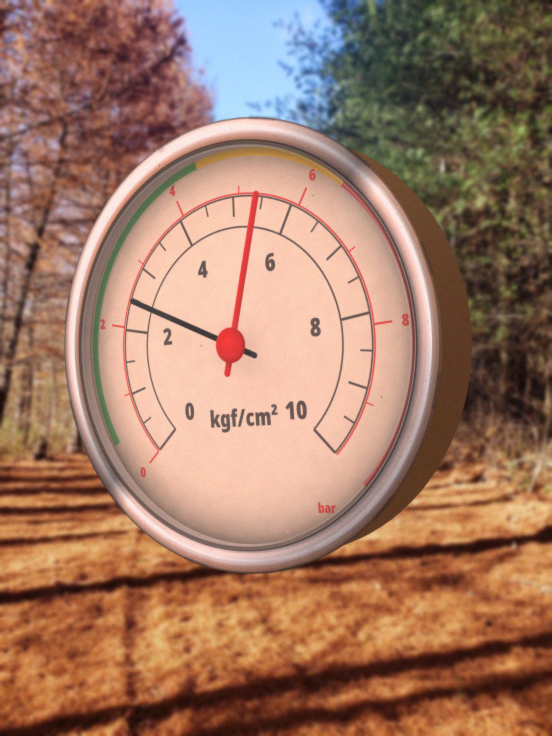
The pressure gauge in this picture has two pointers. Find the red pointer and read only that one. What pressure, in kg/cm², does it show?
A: 5.5 kg/cm²
